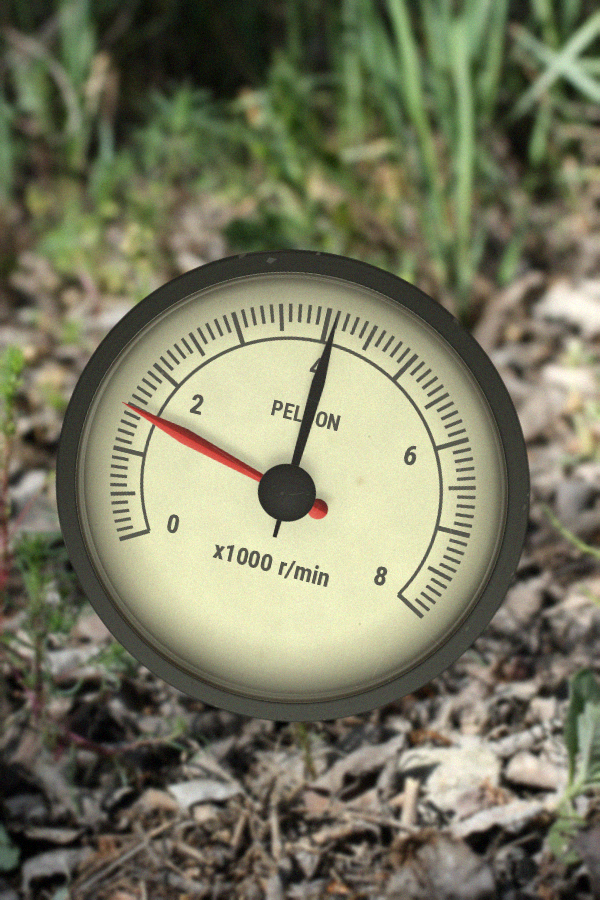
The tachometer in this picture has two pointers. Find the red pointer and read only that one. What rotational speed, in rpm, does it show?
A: 1500 rpm
